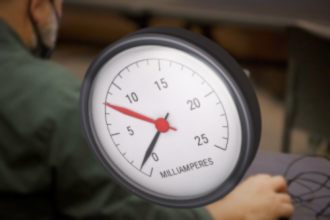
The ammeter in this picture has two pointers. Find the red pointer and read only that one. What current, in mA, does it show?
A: 8 mA
